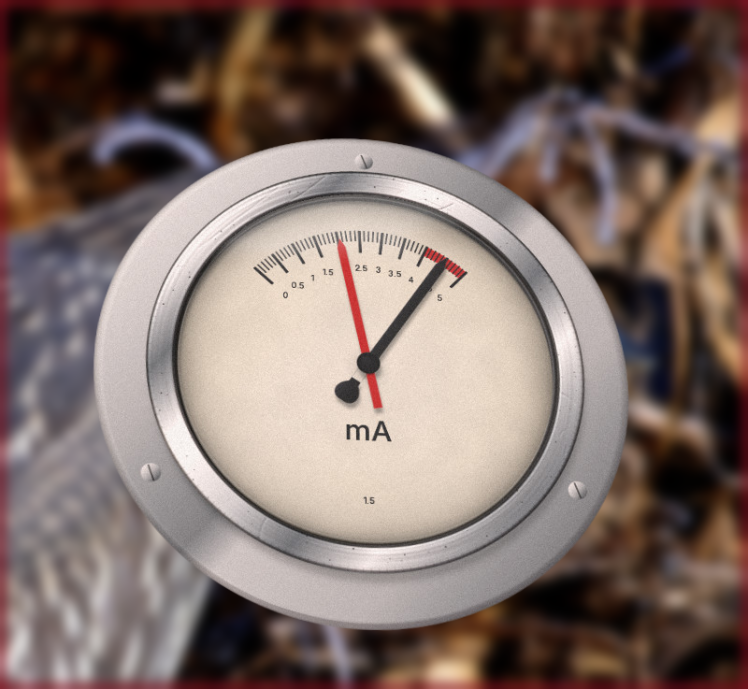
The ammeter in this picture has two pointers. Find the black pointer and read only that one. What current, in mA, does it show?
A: 4.5 mA
